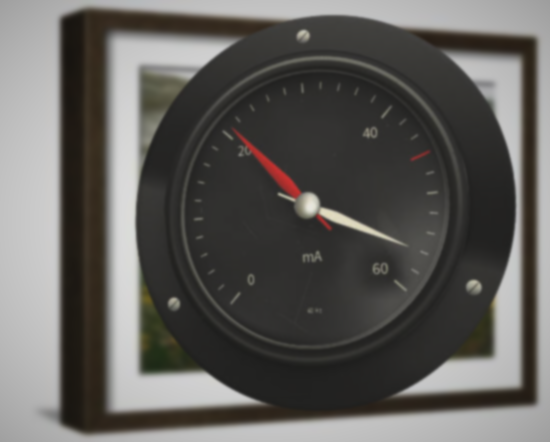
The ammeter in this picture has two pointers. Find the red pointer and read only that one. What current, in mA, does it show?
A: 21 mA
